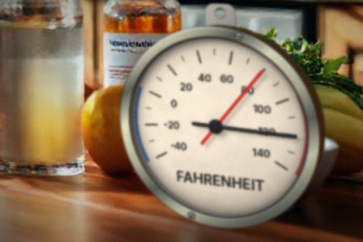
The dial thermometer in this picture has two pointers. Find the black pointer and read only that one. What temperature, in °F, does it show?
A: 120 °F
